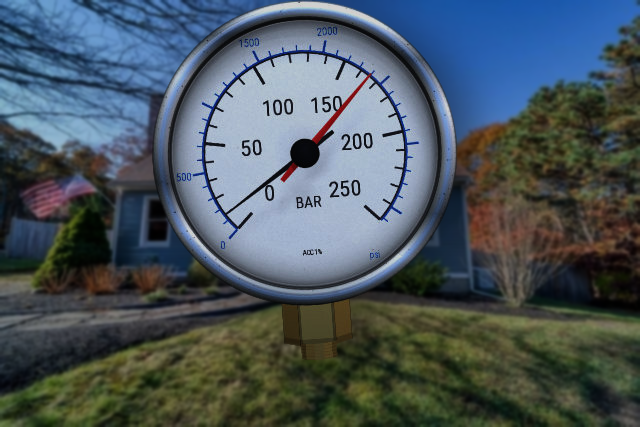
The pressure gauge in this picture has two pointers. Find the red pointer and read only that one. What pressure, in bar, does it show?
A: 165 bar
